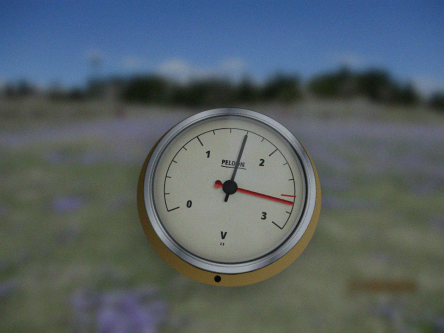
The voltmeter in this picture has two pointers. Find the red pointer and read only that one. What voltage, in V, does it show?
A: 2.7 V
